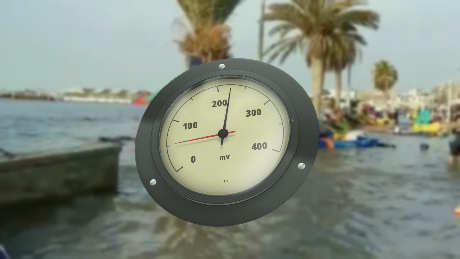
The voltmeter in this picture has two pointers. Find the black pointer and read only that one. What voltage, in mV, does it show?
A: 225 mV
